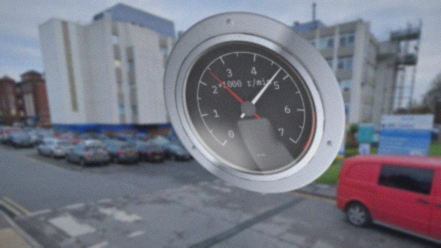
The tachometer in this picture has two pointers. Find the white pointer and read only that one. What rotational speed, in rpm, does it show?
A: 4750 rpm
